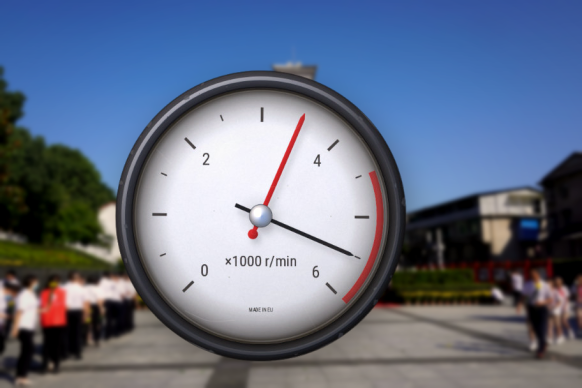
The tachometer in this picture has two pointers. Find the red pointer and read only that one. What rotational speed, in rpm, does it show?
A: 3500 rpm
